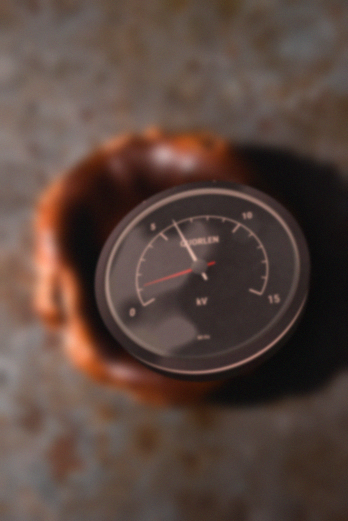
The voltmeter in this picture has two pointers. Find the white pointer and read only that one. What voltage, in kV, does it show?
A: 6 kV
